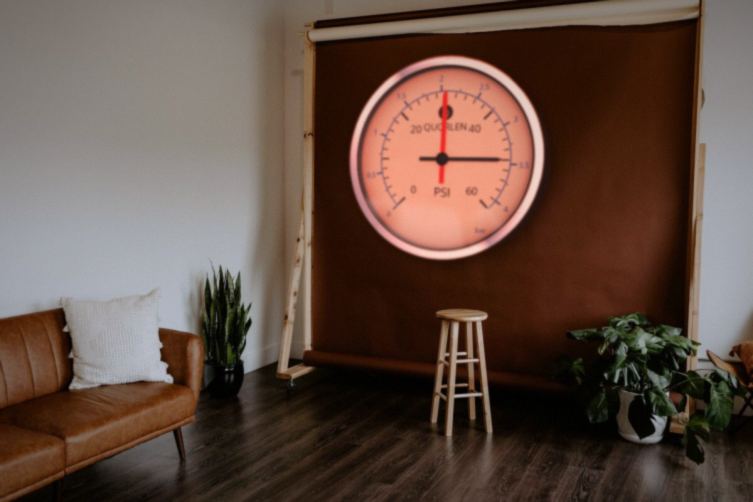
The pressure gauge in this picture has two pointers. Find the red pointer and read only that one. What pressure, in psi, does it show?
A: 30 psi
